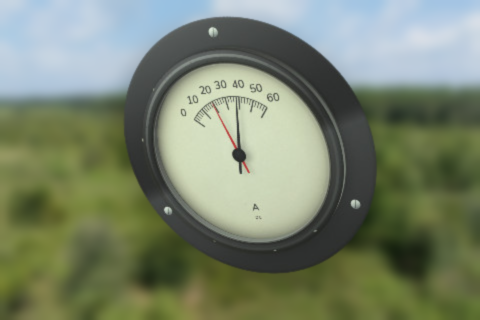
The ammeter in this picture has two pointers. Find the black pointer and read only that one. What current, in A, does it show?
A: 40 A
